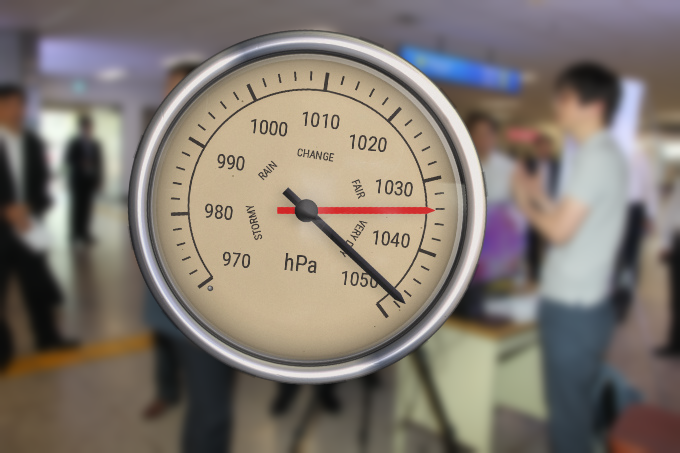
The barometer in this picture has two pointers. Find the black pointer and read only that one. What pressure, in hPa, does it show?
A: 1047 hPa
